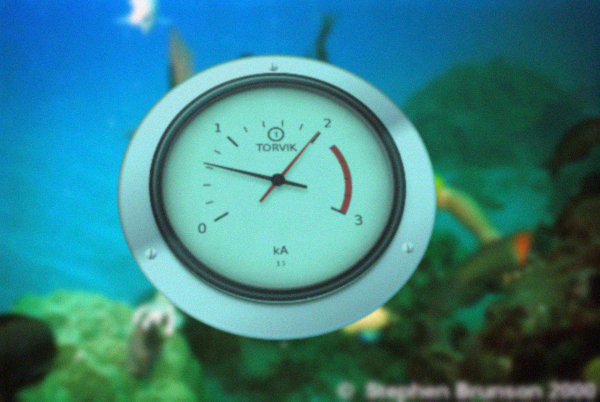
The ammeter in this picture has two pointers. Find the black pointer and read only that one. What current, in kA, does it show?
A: 0.6 kA
